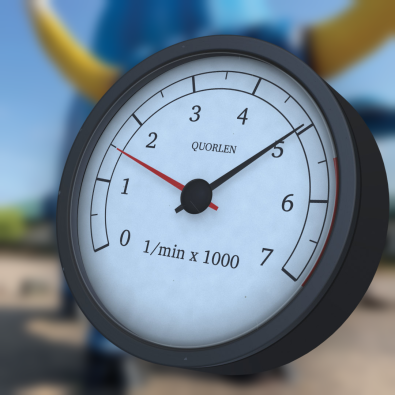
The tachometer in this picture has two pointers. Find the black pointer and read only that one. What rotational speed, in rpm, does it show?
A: 5000 rpm
